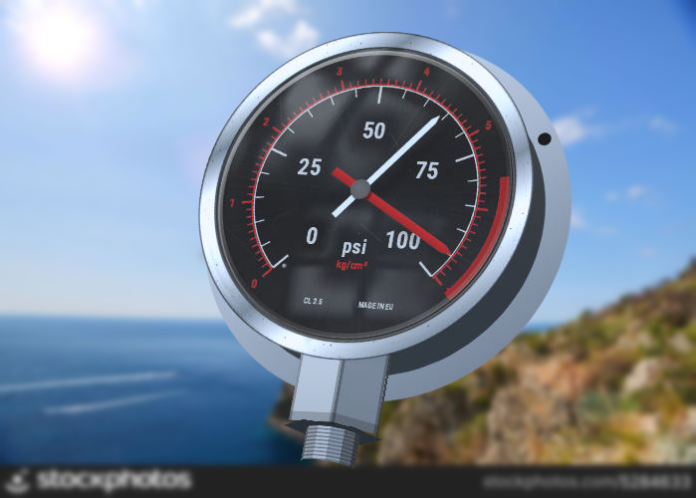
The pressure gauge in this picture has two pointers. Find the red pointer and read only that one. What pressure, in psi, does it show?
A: 95 psi
